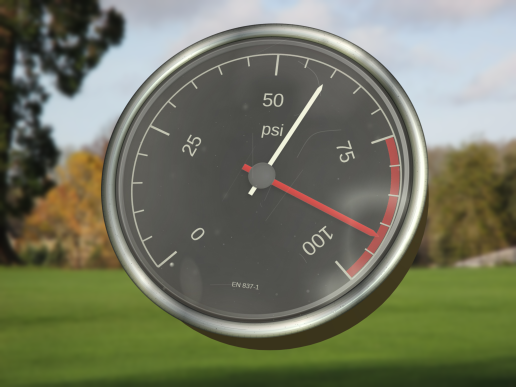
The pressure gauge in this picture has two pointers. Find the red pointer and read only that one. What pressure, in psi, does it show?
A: 92.5 psi
